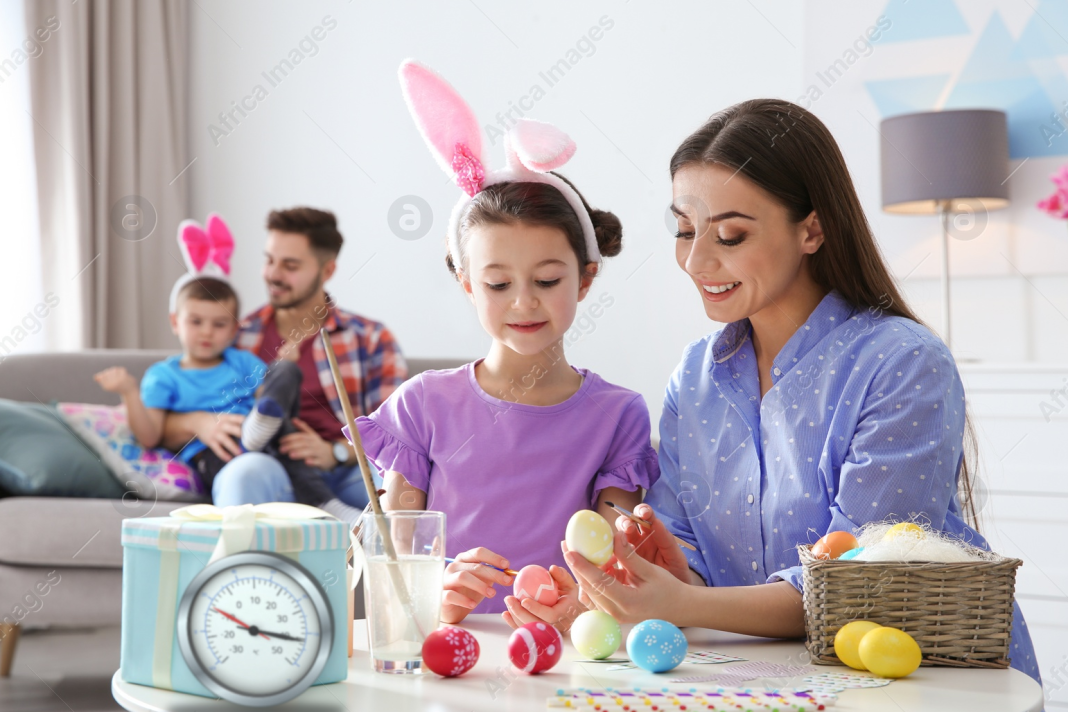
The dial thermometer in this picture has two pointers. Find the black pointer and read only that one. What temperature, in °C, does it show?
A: 40 °C
